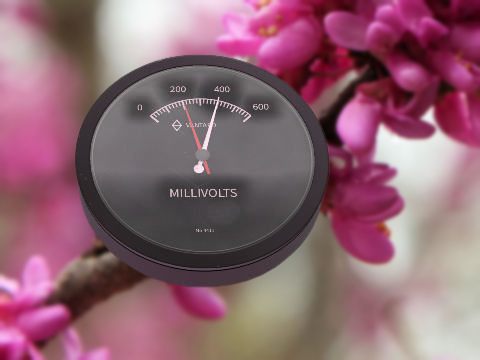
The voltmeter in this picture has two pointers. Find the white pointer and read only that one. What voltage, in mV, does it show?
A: 400 mV
